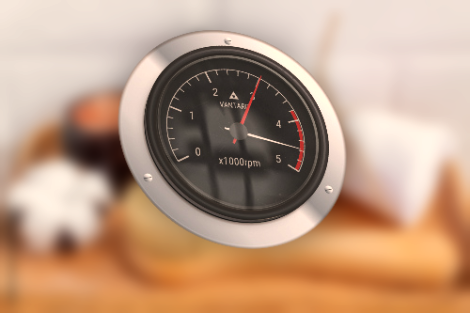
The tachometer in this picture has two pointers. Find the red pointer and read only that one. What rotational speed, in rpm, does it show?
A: 3000 rpm
